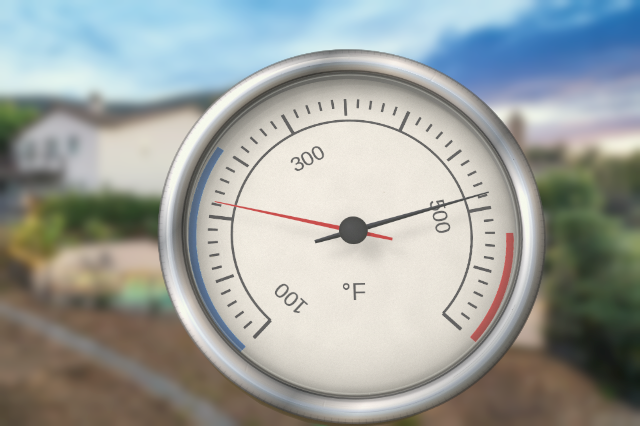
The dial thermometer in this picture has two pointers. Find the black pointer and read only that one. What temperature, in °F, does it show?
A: 490 °F
